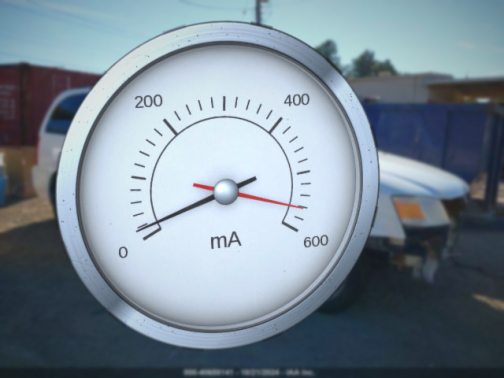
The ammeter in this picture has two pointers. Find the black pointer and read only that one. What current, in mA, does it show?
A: 20 mA
